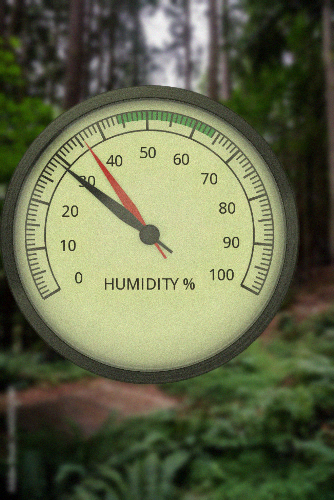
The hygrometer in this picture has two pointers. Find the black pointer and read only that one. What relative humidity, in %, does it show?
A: 29 %
